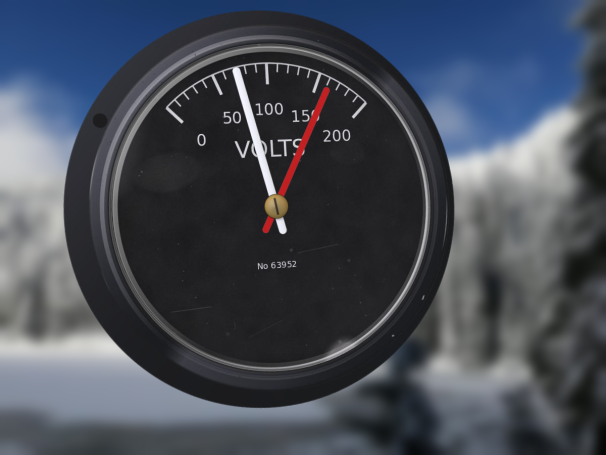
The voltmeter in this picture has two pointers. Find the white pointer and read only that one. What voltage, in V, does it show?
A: 70 V
